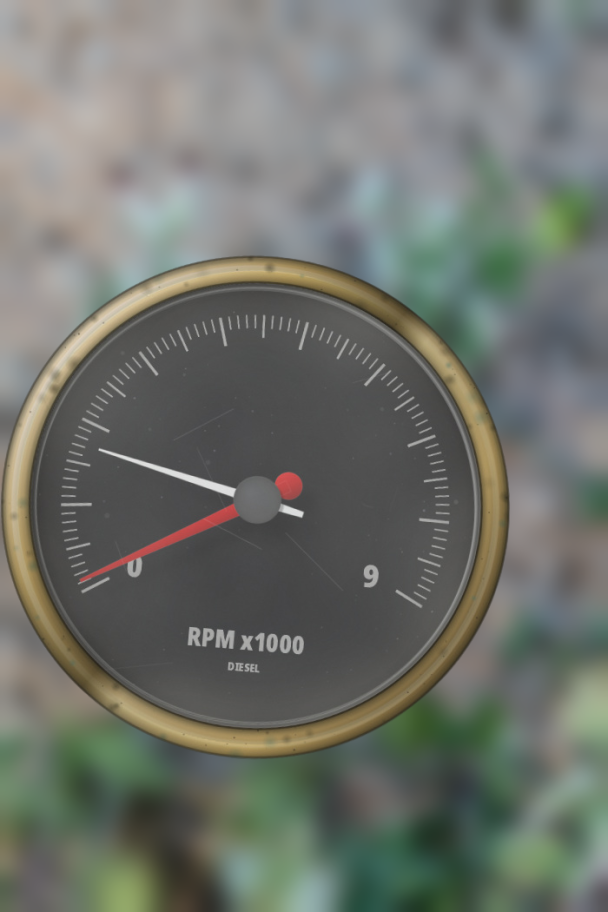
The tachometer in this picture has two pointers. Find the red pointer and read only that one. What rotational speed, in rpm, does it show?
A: 100 rpm
